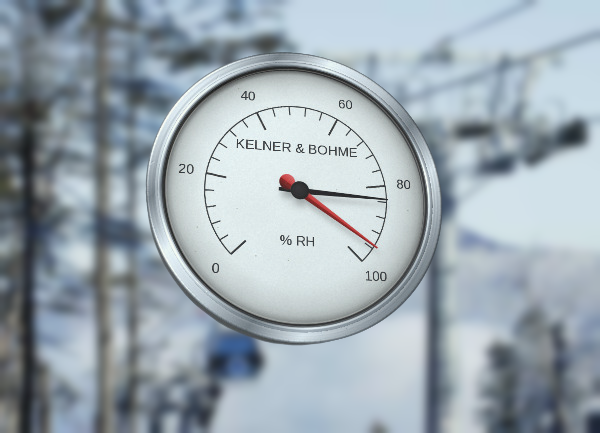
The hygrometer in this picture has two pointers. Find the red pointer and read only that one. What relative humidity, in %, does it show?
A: 96 %
